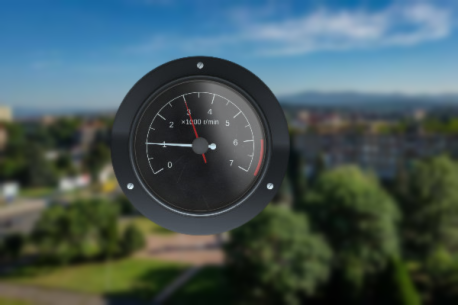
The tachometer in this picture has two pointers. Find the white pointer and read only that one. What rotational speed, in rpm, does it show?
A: 1000 rpm
